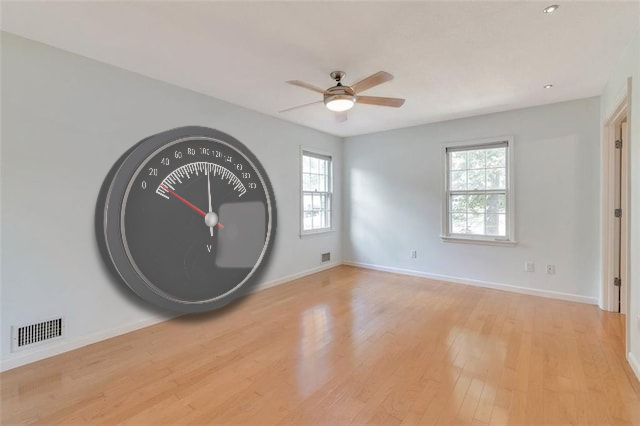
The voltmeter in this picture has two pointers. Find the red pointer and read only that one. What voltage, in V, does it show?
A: 10 V
